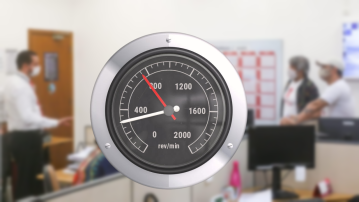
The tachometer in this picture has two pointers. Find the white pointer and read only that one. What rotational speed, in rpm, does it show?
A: 300 rpm
